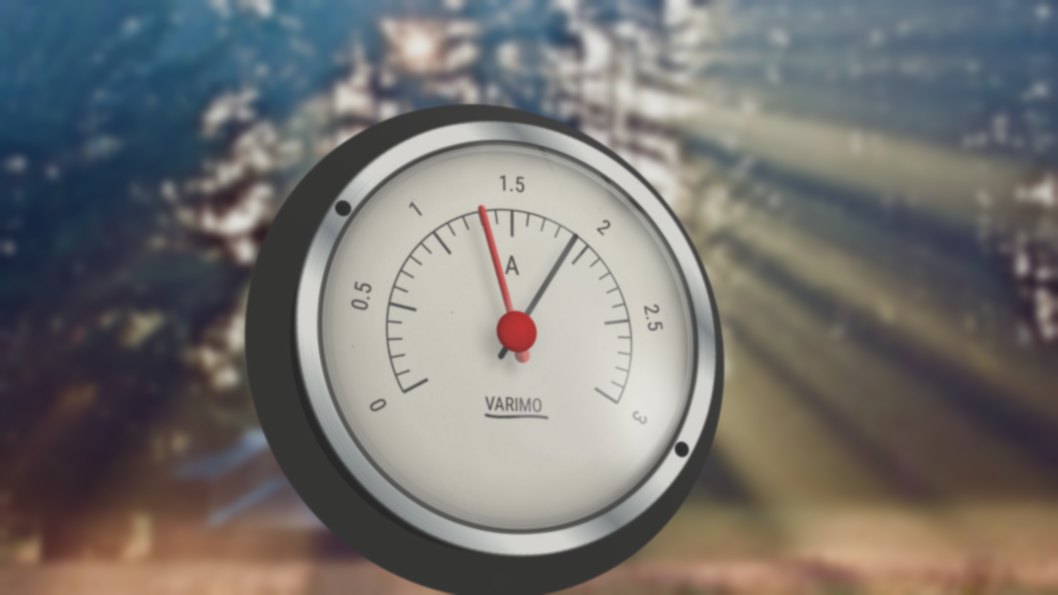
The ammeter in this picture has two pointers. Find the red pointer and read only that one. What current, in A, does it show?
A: 1.3 A
